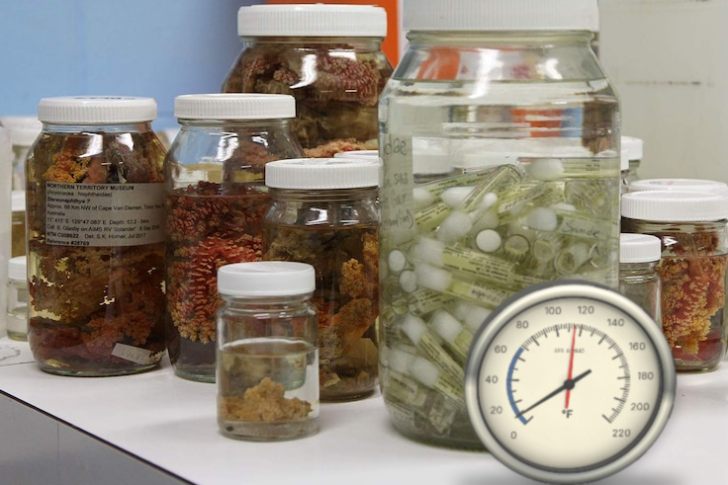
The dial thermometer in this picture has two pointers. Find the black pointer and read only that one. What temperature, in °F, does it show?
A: 10 °F
